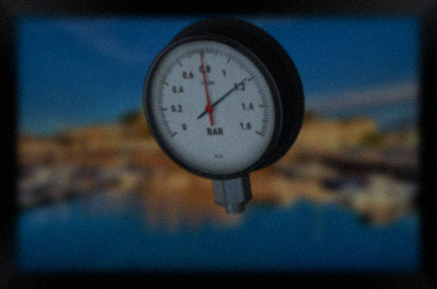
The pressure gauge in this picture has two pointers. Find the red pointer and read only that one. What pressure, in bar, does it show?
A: 0.8 bar
